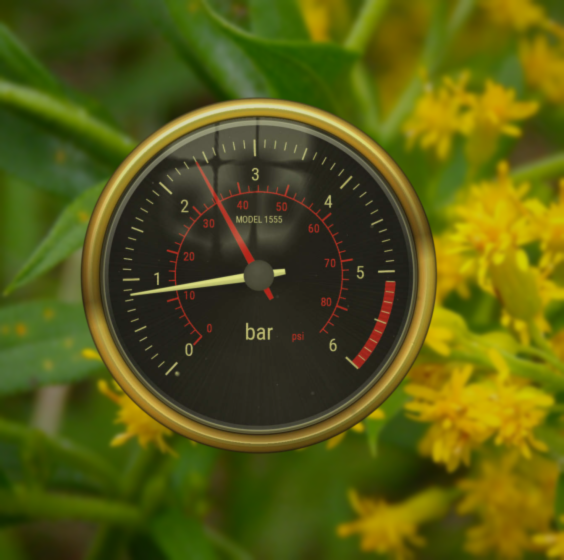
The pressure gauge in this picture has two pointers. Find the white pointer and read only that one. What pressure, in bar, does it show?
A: 0.85 bar
